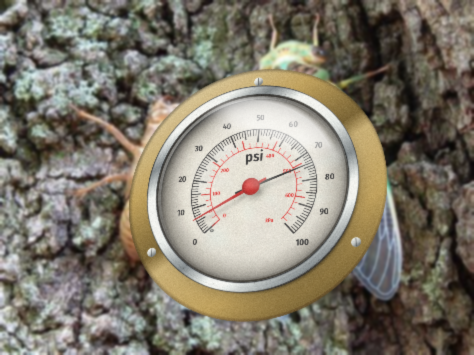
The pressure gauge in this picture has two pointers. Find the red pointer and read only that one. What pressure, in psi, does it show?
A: 5 psi
